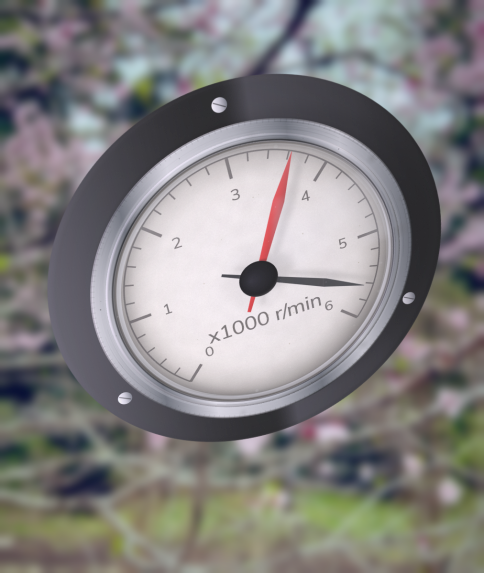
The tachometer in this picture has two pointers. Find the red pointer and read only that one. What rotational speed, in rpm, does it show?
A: 3600 rpm
